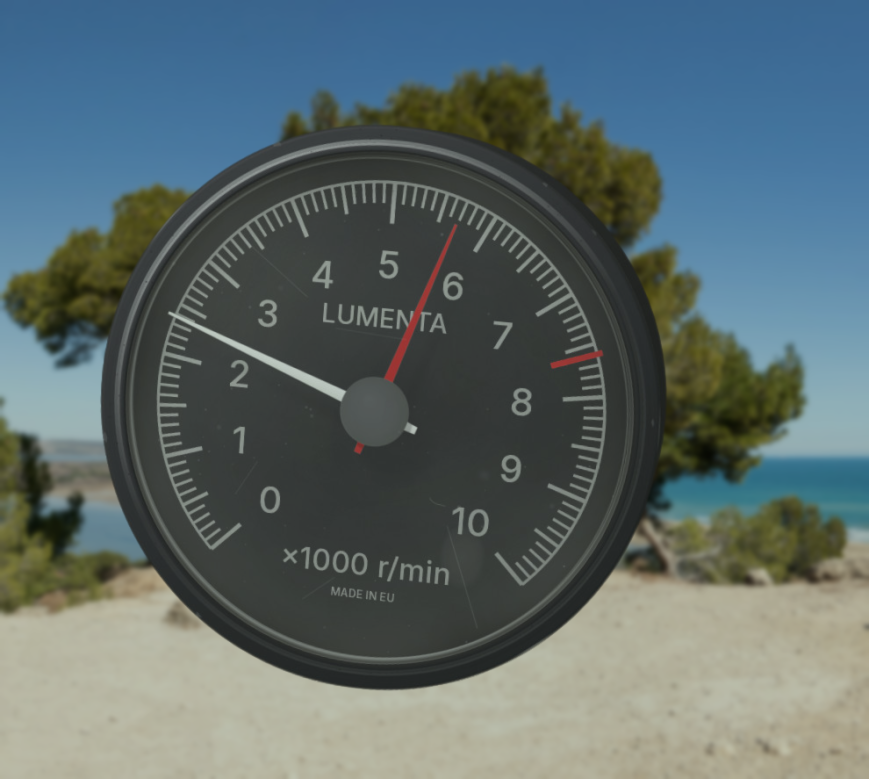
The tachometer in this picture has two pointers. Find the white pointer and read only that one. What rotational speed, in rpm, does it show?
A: 2400 rpm
